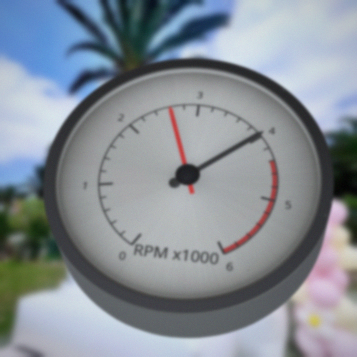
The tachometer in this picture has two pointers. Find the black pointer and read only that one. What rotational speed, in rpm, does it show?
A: 4000 rpm
